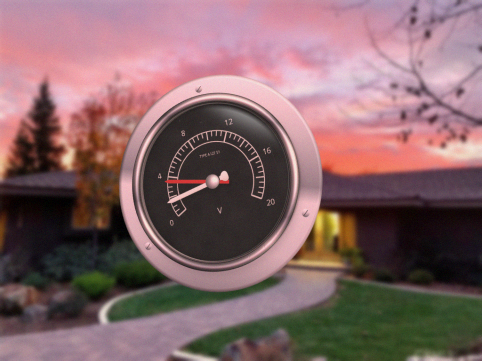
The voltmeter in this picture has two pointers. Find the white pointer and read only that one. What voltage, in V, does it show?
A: 1.5 V
